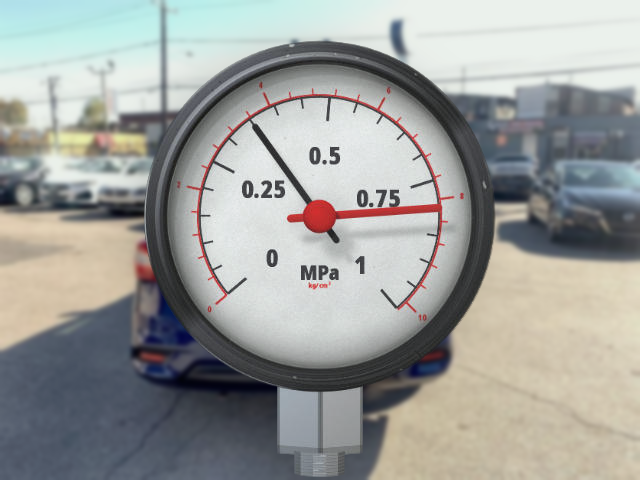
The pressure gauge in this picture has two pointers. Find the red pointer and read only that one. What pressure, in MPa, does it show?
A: 0.8 MPa
